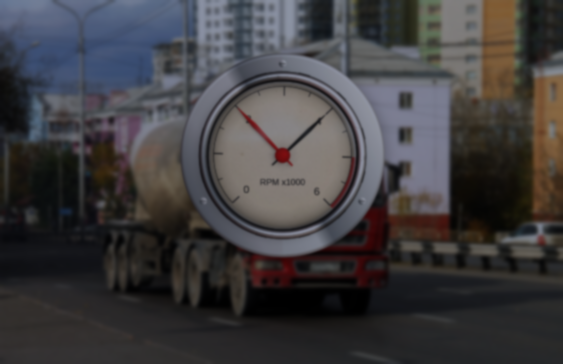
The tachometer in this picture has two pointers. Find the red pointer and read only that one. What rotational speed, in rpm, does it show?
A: 2000 rpm
